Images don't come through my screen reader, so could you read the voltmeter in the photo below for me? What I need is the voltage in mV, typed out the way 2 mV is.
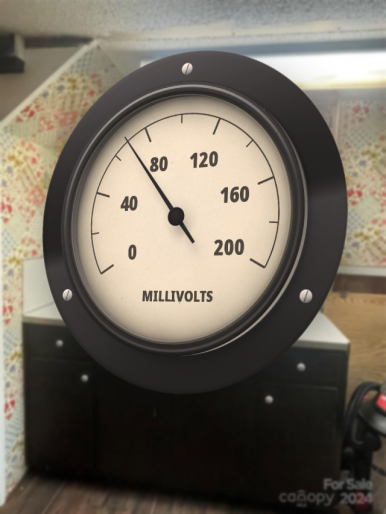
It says 70 mV
